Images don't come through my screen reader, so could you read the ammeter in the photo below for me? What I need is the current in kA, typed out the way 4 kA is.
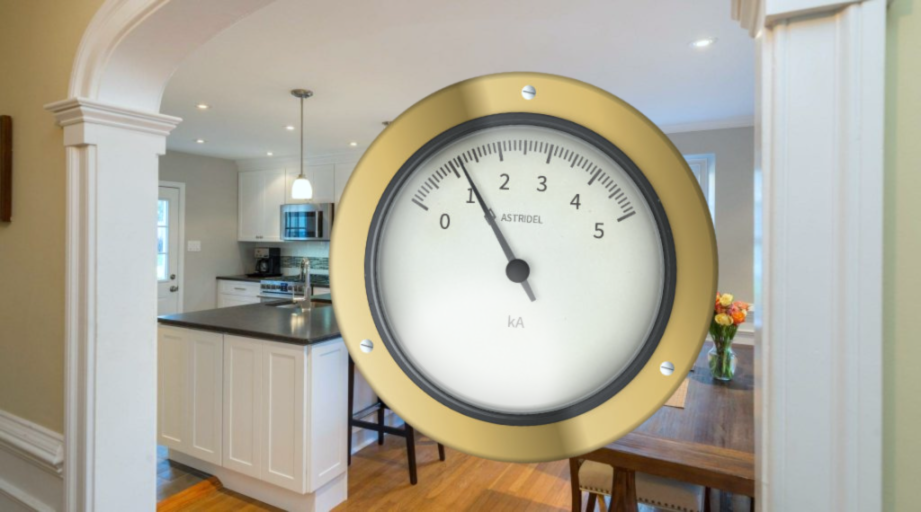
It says 1.2 kA
